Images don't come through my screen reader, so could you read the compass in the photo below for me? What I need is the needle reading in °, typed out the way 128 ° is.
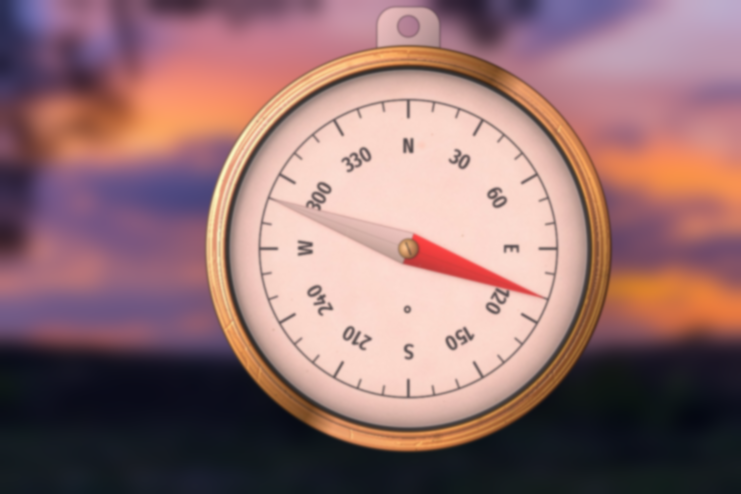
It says 110 °
